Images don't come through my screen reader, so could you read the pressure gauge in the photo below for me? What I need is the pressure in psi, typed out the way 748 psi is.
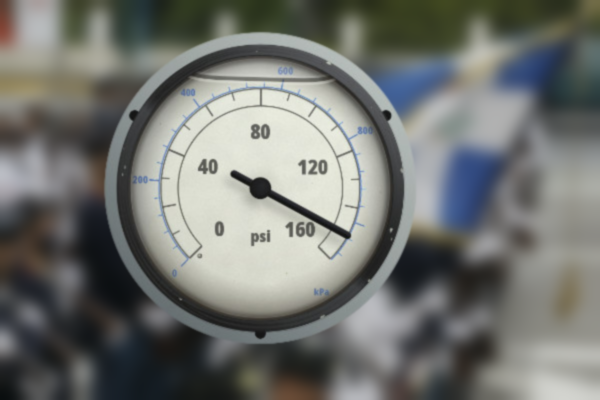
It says 150 psi
